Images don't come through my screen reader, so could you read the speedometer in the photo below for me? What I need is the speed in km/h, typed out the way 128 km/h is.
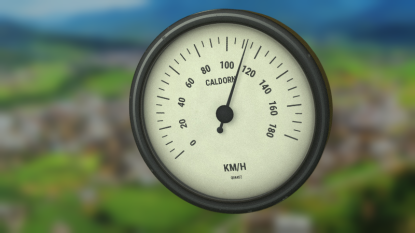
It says 112.5 km/h
